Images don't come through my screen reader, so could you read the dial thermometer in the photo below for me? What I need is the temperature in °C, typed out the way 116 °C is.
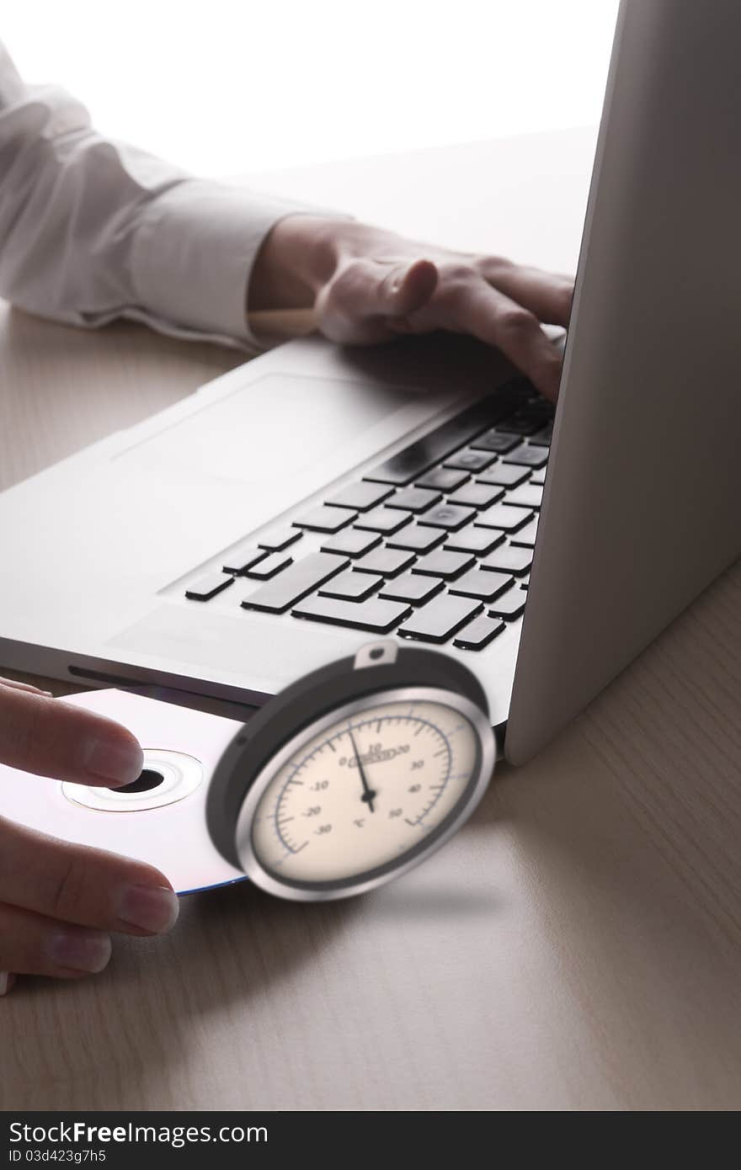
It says 4 °C
